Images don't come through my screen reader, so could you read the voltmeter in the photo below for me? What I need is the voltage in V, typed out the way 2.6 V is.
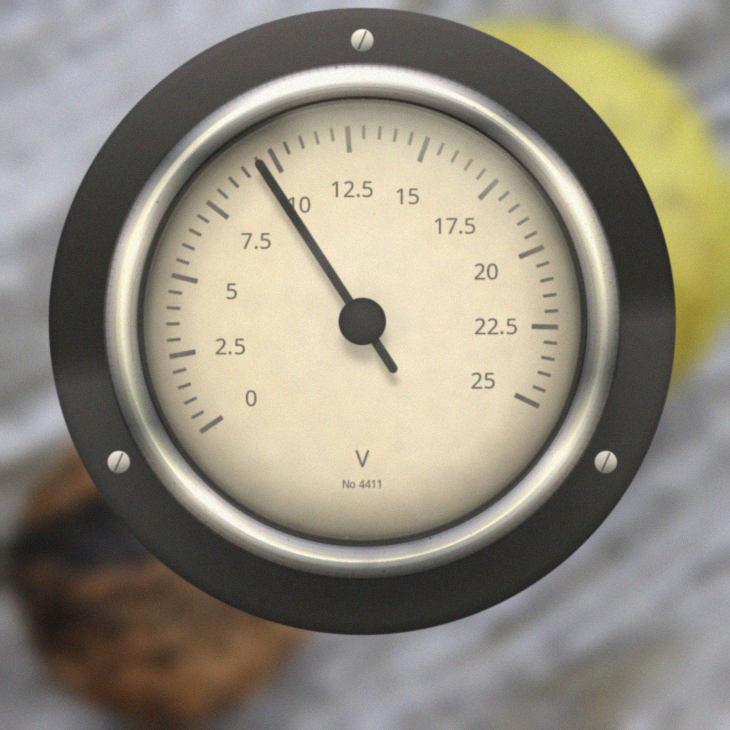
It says 9.5 V
